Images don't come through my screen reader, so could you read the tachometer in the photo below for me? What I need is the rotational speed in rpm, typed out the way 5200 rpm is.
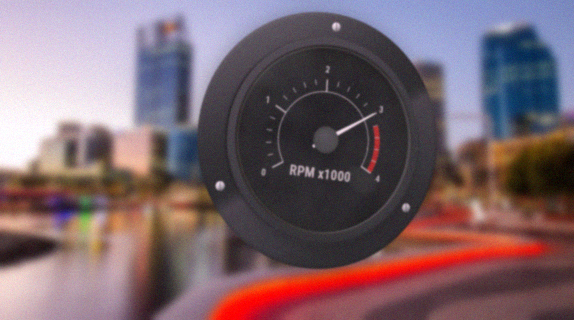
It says 3000 rpm
